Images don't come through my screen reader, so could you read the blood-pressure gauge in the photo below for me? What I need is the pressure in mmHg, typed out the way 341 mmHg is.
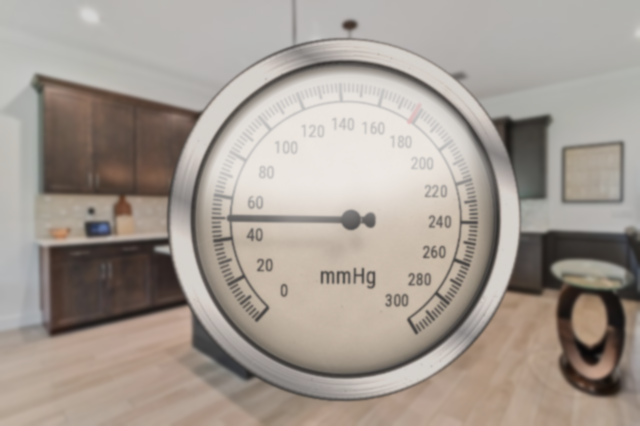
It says 50 mmHg
